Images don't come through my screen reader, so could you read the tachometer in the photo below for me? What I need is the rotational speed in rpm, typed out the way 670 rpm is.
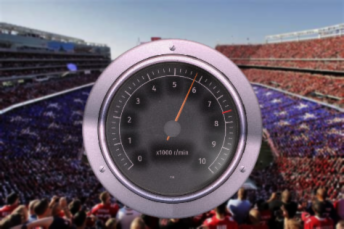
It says 5800 rpm
